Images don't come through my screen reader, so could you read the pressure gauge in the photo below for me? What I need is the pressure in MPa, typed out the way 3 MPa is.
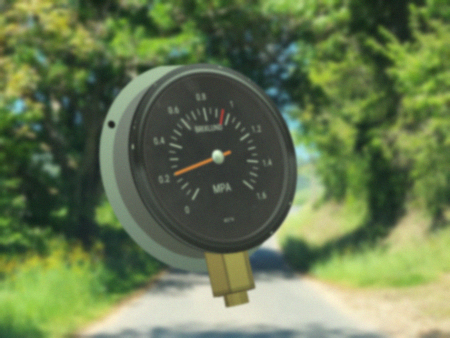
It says 0.2 MPa
